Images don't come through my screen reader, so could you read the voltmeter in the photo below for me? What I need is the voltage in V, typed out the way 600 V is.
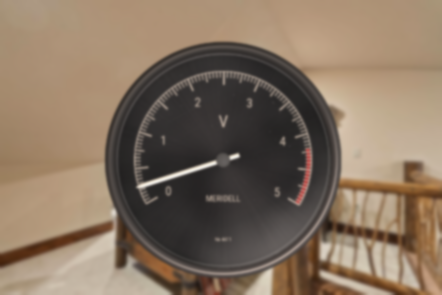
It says 0.25 V
